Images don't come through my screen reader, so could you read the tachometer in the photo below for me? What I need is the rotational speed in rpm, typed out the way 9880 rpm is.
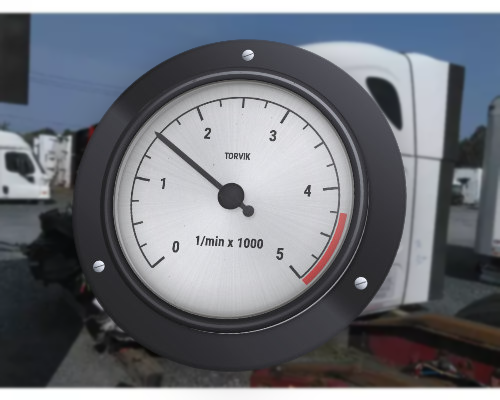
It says 1500 rpm
